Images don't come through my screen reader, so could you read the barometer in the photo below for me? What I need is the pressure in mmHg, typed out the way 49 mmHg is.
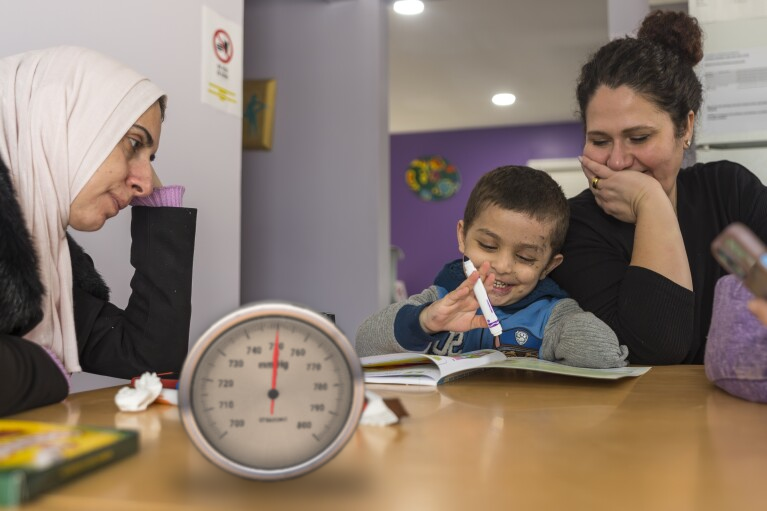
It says 750 mmHg
